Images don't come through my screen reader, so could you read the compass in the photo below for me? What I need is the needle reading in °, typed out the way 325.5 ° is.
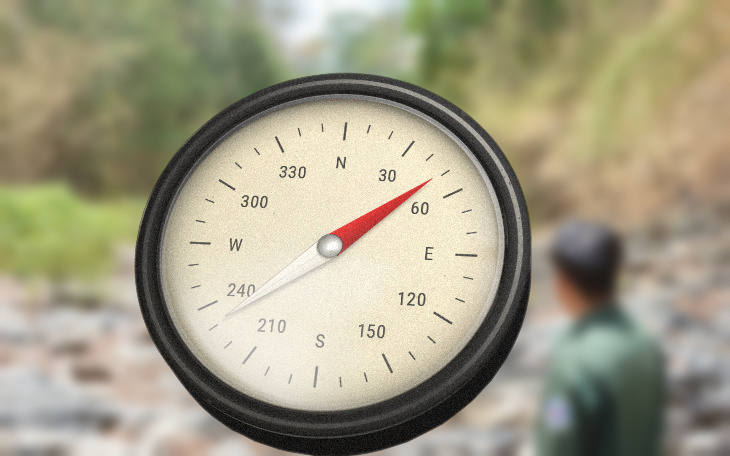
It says 50 °
